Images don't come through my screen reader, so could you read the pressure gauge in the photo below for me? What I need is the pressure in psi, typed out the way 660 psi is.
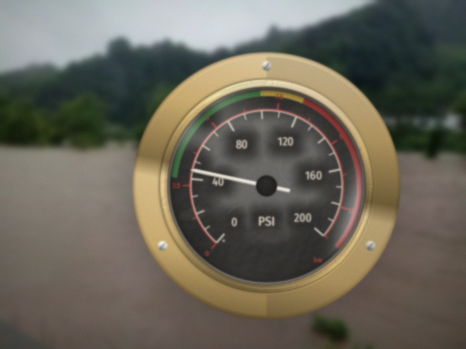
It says 45 psi
